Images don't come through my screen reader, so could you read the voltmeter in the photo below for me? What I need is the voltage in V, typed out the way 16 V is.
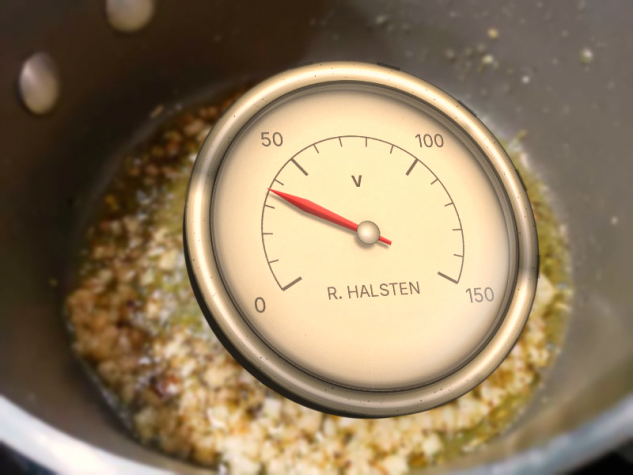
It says 35 V
